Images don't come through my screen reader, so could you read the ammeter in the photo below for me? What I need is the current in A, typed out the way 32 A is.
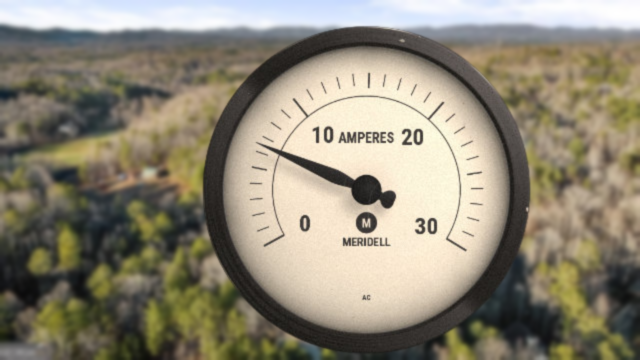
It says 6.5 A
